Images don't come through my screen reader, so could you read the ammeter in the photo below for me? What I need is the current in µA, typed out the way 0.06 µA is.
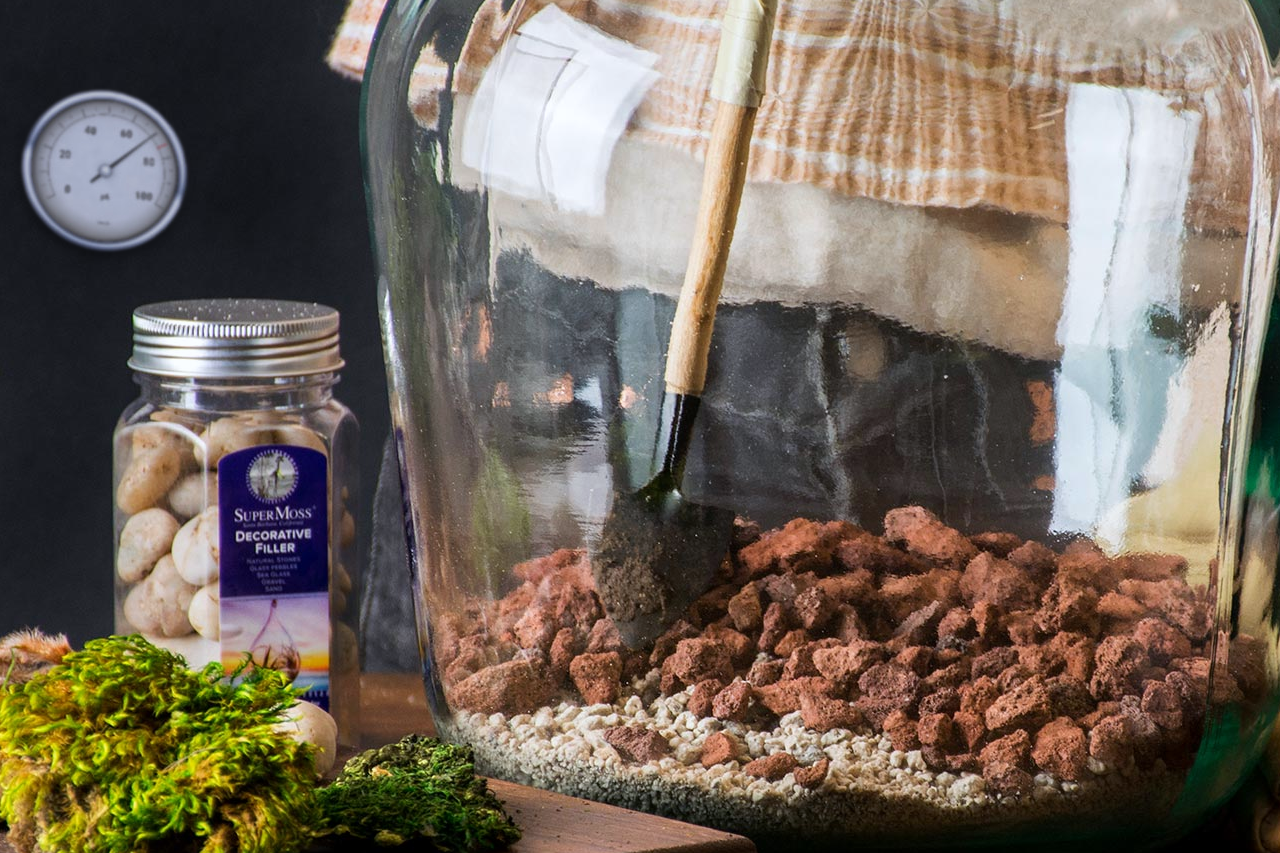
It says 70 µA
